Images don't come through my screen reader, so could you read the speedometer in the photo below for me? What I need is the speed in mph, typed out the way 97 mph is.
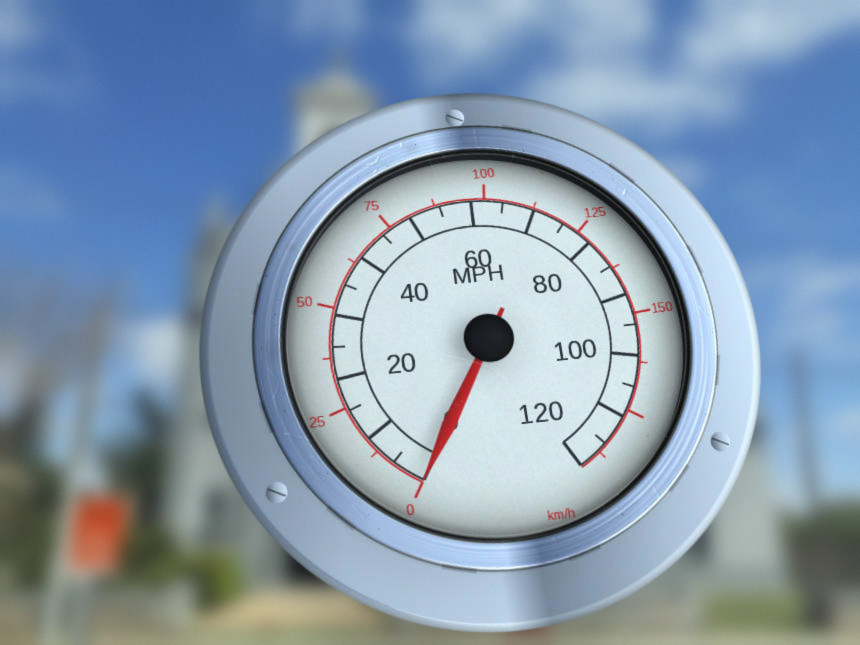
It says 0 mph
